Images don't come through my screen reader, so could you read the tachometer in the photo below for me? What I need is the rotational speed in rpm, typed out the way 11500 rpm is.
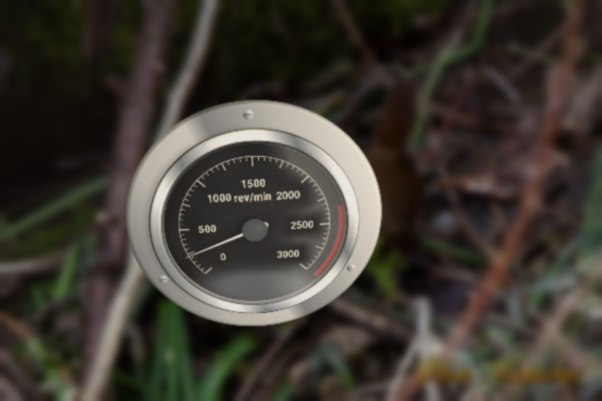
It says 250 rpm
